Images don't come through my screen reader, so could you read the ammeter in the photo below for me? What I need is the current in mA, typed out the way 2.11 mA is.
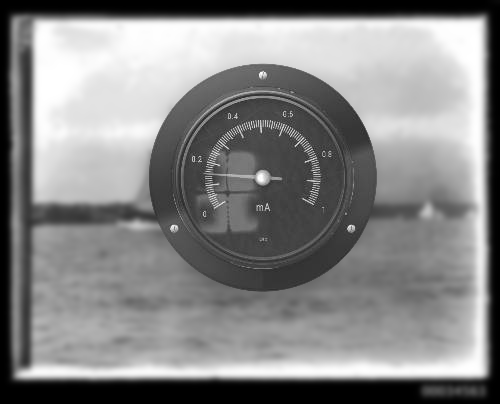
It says 0.15 mA
